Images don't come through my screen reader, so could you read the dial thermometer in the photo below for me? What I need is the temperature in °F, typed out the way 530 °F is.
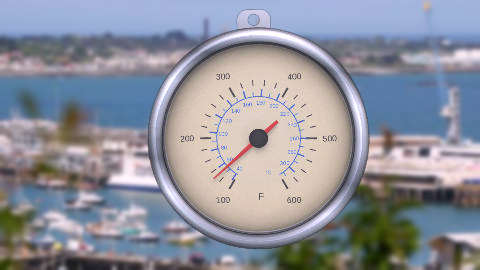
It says 130 °F
